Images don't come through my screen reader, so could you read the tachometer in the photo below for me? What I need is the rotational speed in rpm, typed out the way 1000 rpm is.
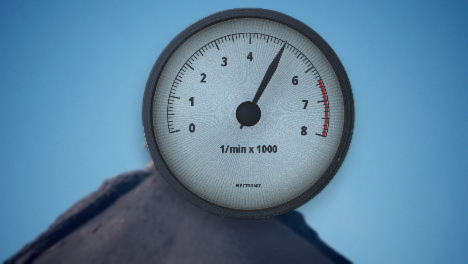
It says 5000 rpm
